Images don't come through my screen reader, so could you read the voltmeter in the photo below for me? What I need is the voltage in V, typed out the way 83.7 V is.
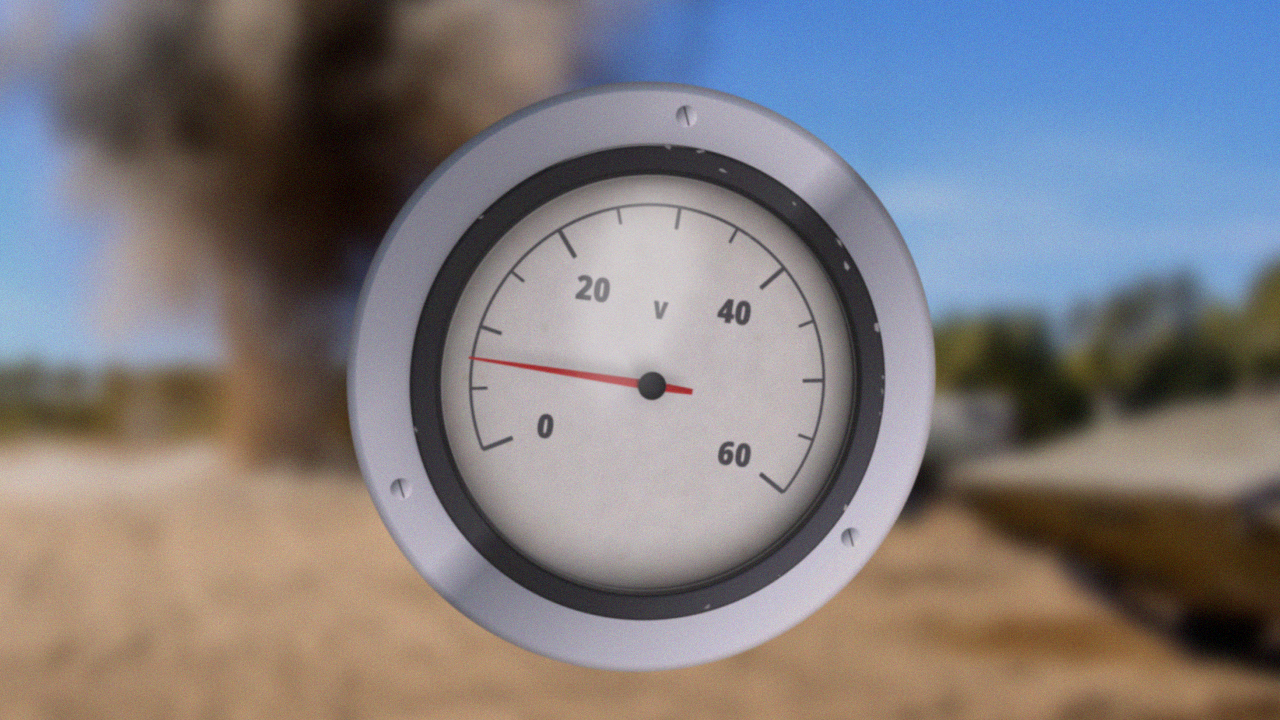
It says 7.5 V
